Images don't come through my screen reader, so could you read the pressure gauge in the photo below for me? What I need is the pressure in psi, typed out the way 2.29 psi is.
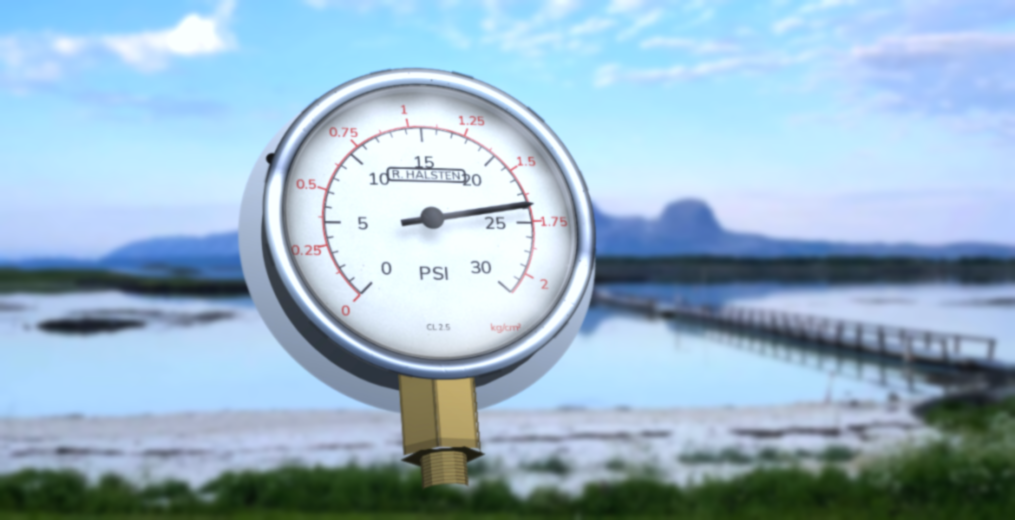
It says 24 psi
